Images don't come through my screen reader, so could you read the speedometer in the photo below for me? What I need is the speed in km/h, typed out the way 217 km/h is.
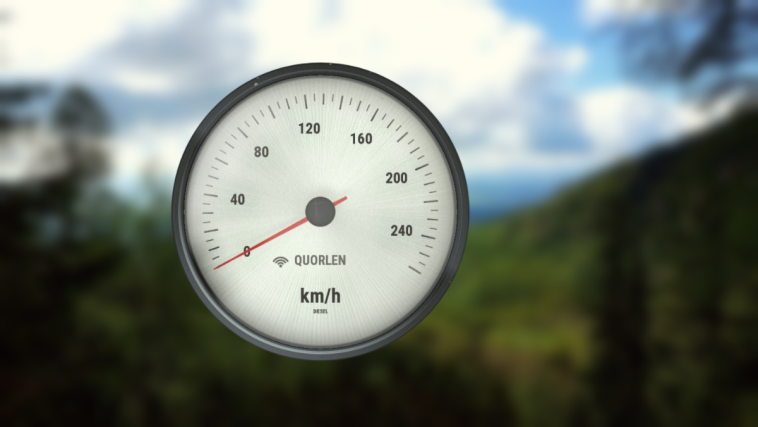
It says 0 km/h
